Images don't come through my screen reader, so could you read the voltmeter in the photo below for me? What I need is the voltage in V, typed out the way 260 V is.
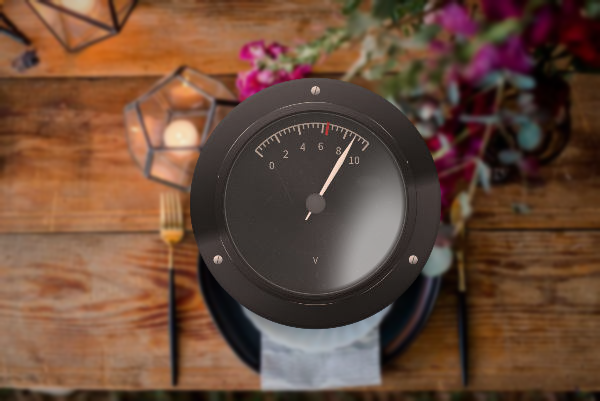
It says 8.8 V
